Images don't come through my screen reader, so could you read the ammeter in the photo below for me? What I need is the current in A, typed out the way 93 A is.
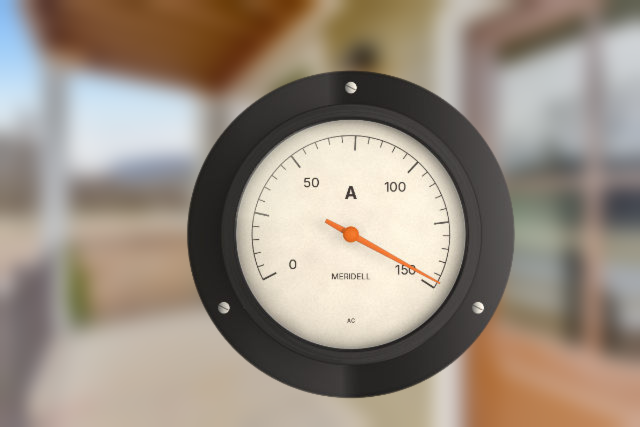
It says 147.5 A
